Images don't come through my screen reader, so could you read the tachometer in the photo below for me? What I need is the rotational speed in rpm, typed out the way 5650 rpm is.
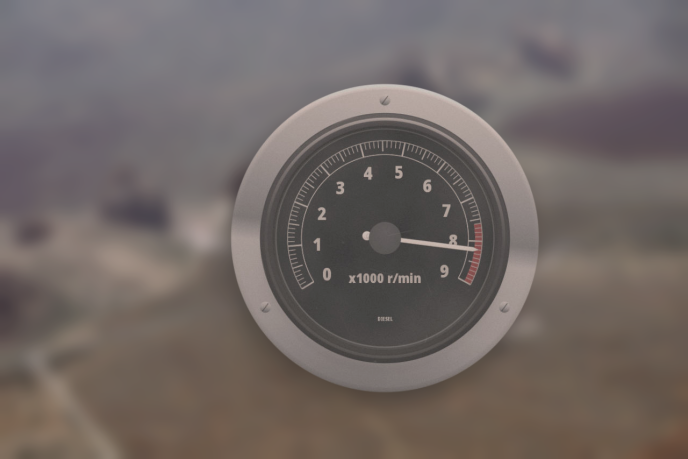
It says 8200 rpm
